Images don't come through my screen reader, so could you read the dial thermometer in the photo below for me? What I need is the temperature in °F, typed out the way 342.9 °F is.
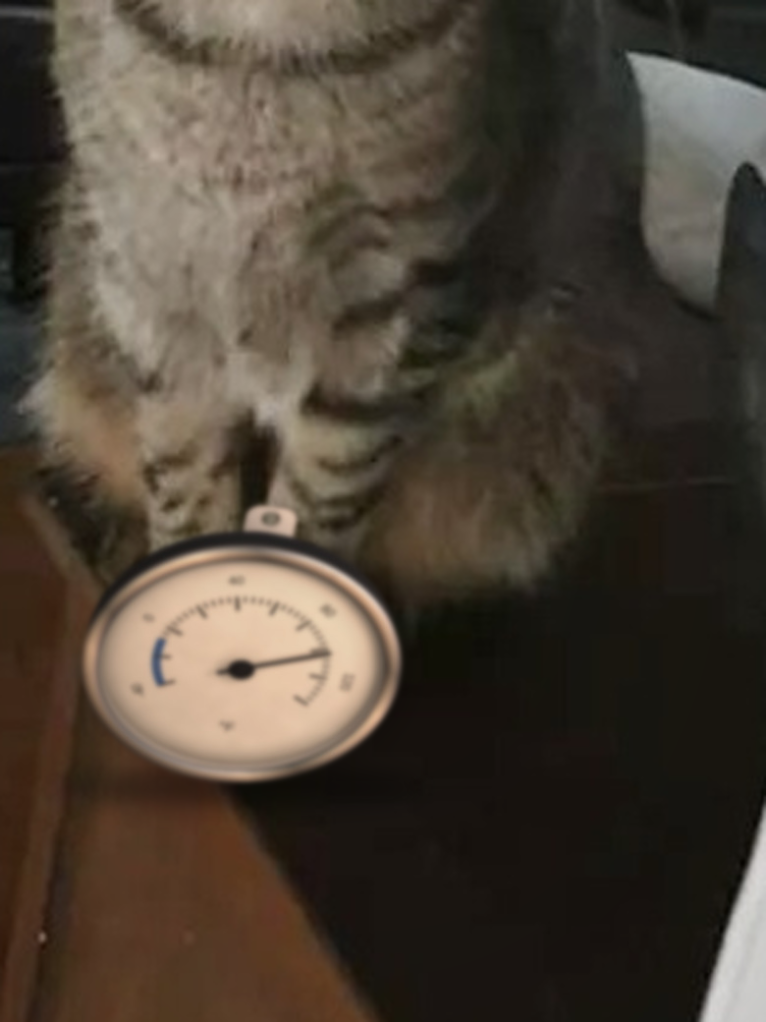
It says 100 °F
